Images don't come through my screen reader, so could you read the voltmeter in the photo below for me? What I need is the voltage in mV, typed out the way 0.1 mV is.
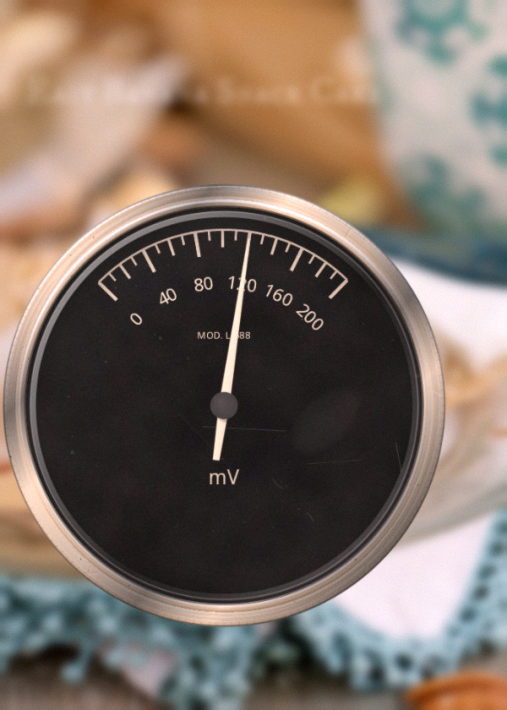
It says 120 mV
